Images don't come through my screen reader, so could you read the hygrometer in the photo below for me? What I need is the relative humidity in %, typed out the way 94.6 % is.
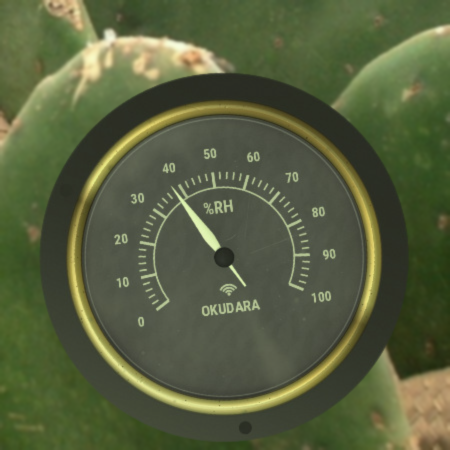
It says 38 %
